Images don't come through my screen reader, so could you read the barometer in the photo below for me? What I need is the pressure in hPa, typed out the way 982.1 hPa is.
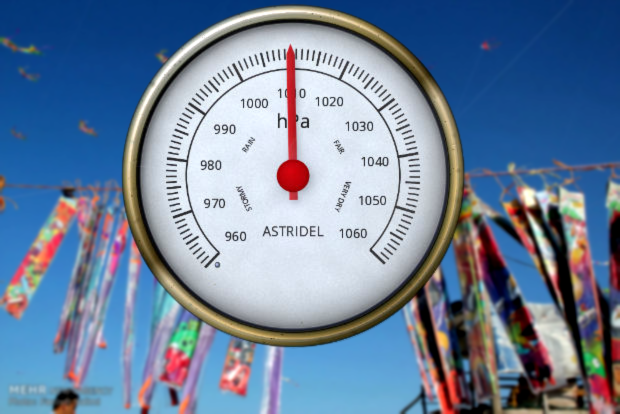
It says 1010 hPa
